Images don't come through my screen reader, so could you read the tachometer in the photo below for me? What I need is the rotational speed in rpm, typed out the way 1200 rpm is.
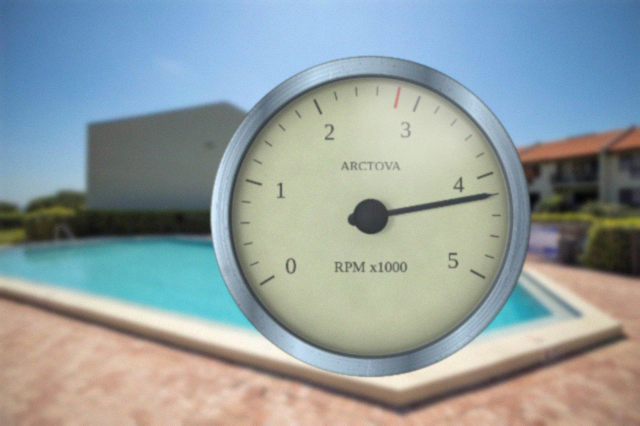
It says 4200 rpm
